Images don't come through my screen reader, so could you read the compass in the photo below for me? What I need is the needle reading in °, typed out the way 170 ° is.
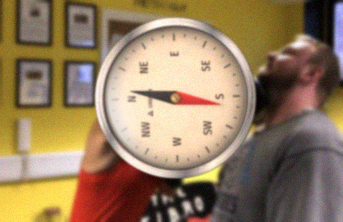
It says 190 °
